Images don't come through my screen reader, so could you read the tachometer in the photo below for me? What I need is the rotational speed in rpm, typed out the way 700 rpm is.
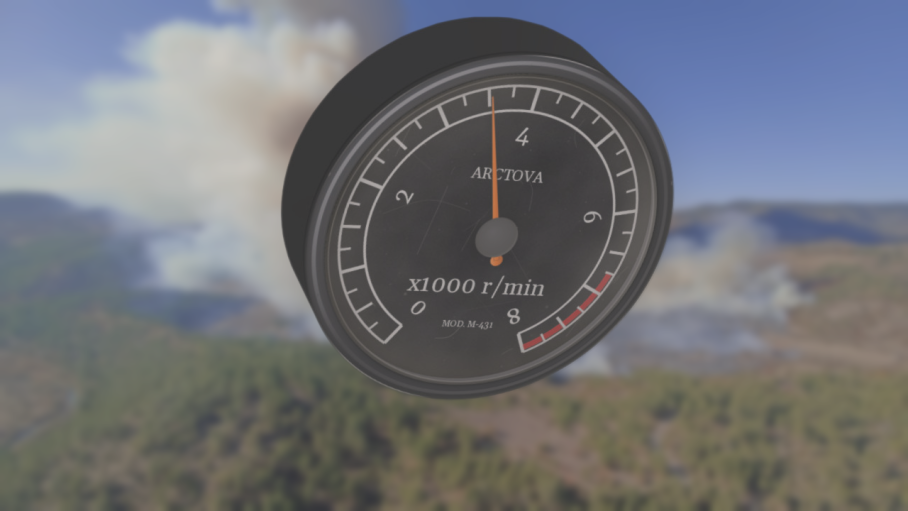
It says 3500 rpm
